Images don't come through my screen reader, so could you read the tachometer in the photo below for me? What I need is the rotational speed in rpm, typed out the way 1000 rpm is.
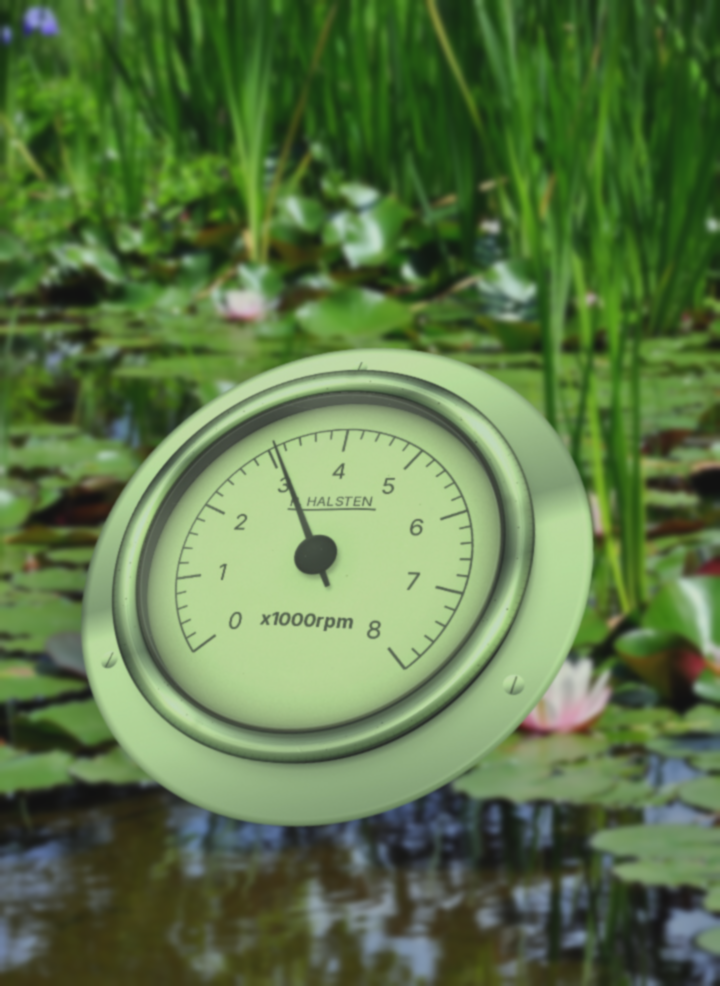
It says 3100 rpm
